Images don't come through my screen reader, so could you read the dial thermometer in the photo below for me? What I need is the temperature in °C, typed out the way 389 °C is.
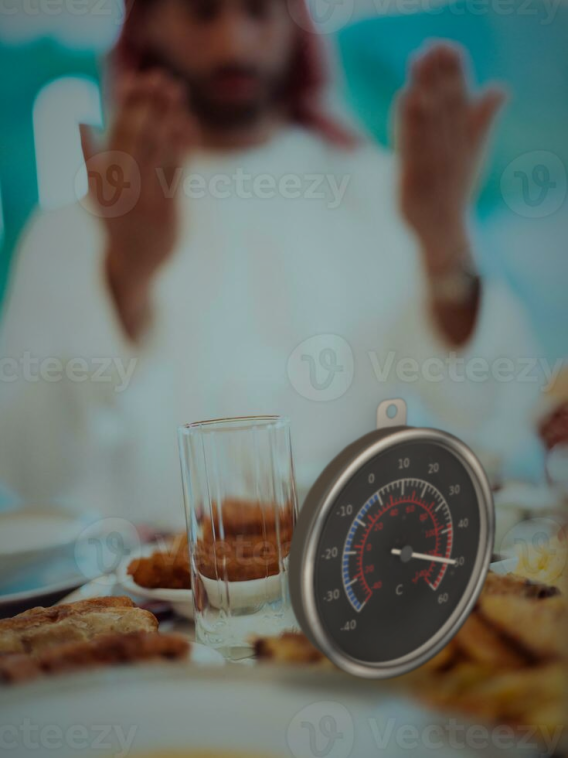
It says 50 °C
